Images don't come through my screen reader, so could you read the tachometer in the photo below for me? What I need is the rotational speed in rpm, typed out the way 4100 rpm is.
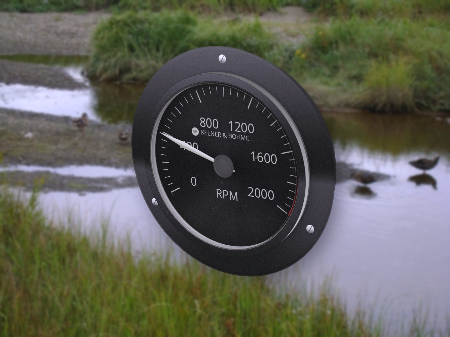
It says 400 rpm
